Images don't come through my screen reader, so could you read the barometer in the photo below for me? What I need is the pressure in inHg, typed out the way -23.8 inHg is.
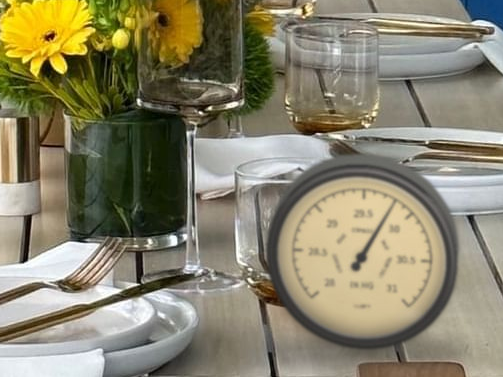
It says 29.8 inHg
